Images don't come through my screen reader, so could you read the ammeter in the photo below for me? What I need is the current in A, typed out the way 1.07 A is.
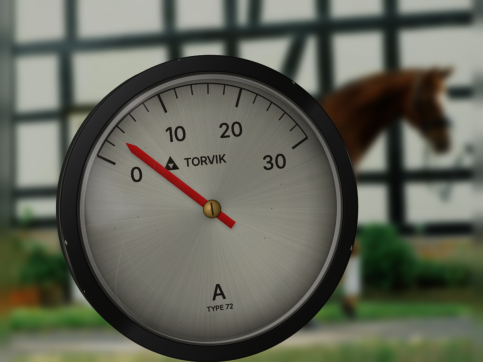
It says 3 A
